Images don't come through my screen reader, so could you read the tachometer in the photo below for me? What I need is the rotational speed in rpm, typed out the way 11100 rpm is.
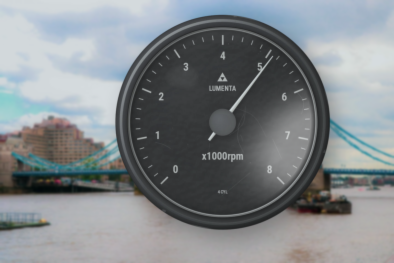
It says 5100 rpm
